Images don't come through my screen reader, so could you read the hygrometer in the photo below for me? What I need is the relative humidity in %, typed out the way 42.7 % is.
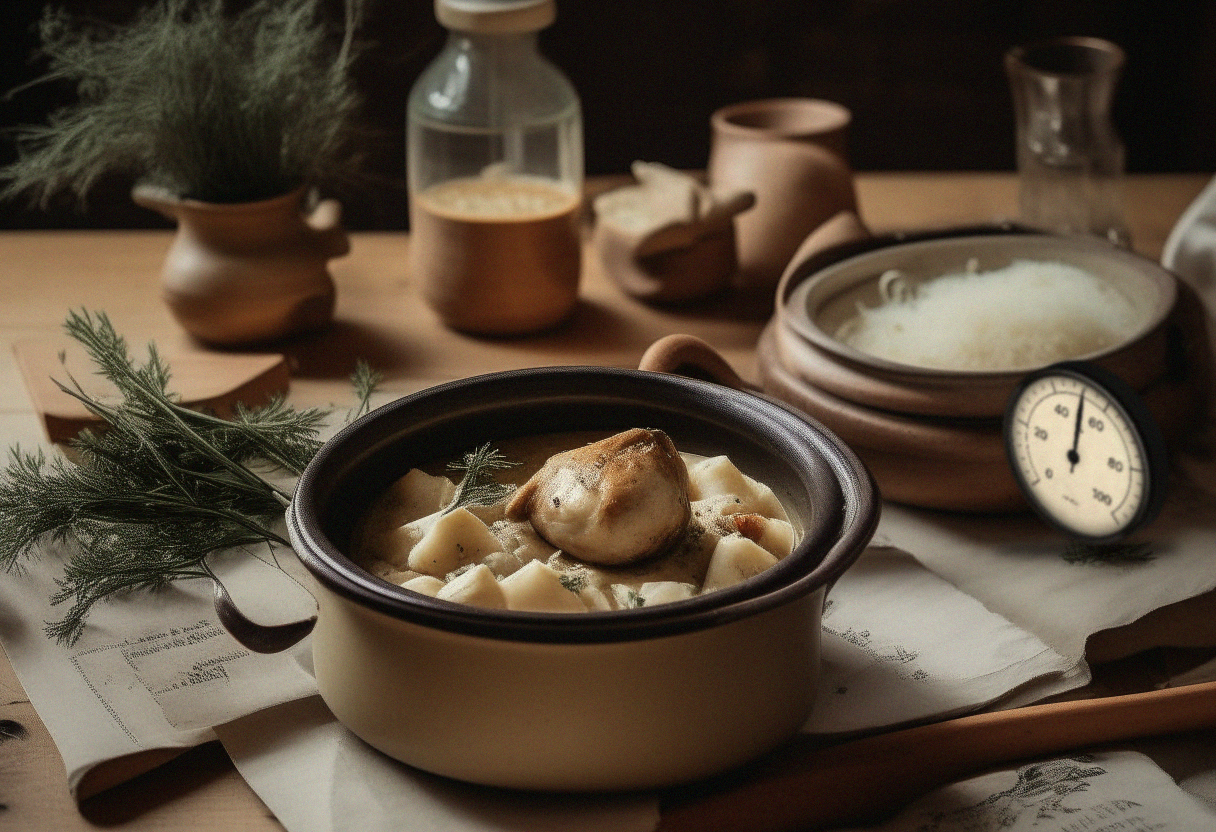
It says 52 %
